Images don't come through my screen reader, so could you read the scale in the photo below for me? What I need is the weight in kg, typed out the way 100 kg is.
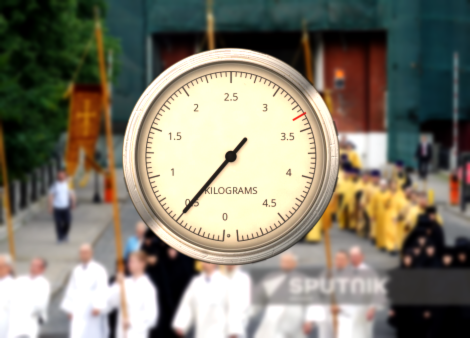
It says 0.5 kg
